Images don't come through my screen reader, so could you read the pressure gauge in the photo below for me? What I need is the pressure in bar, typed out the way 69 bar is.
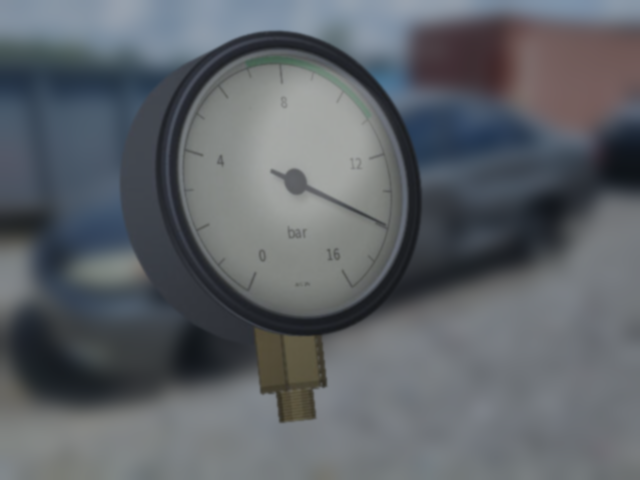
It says 14 bar
